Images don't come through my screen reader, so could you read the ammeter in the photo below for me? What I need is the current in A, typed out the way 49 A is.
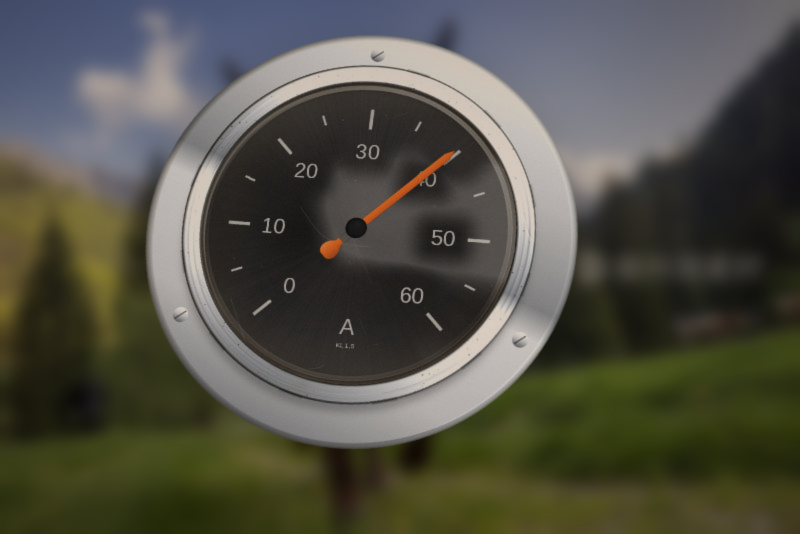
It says 40 A
